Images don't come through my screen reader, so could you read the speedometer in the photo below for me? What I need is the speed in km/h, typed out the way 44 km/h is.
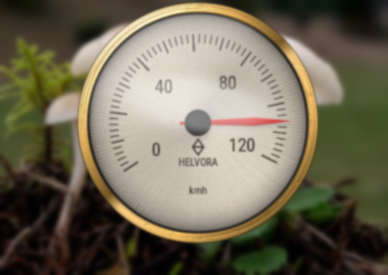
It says 106 km/h
